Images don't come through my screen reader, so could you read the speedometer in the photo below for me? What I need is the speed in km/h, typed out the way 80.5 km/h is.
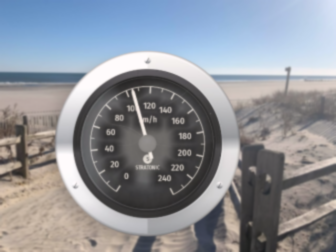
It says 105 km/h
